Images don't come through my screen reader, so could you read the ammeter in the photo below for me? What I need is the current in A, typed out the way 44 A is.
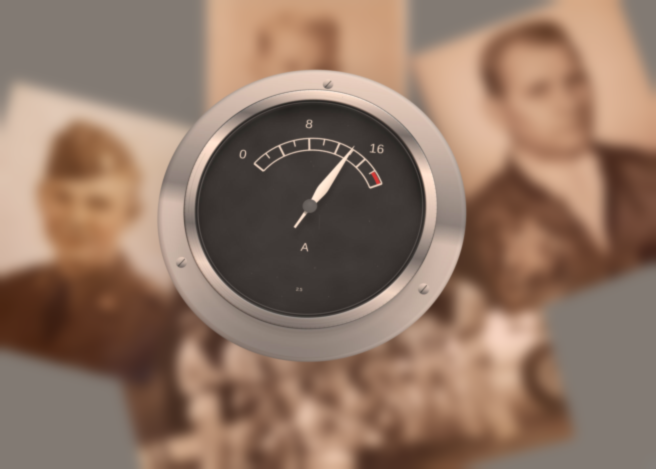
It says 14 A
